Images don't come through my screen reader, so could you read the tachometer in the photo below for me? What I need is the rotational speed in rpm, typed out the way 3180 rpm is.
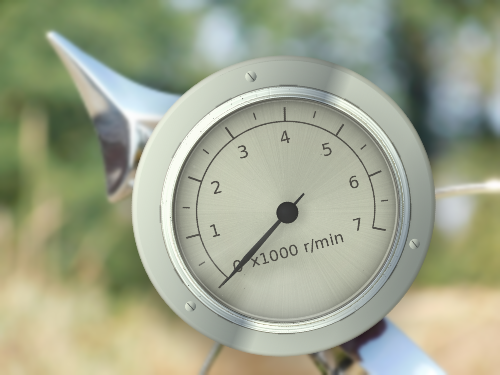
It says 0 rpm
